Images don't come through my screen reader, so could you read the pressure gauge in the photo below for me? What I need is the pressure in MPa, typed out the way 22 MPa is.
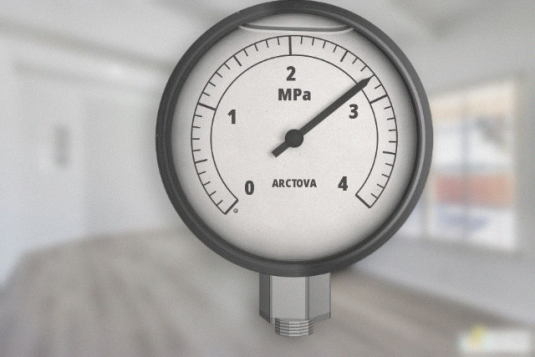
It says 2.8 MPa
